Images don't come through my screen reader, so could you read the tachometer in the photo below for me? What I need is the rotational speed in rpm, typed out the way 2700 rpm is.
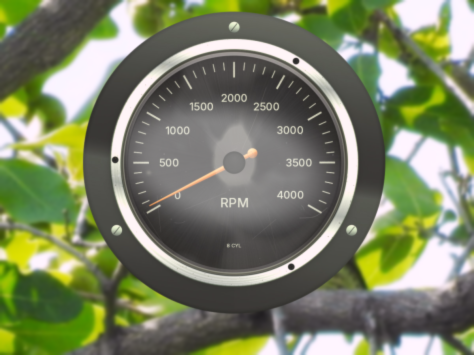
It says 50 rpm
